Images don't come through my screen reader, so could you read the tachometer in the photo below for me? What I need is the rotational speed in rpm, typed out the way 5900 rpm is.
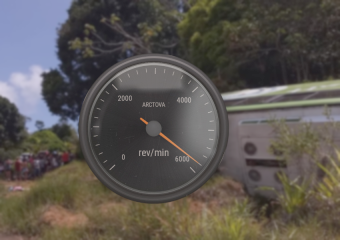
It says 5800 rpm
